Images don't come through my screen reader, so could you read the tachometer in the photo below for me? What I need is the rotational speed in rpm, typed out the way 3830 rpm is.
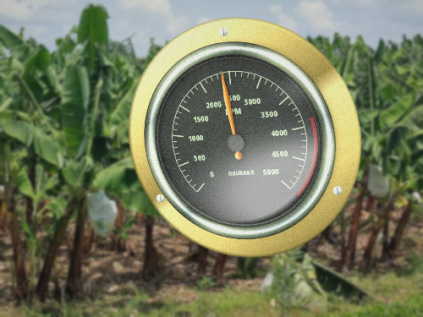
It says 2400 rpm
